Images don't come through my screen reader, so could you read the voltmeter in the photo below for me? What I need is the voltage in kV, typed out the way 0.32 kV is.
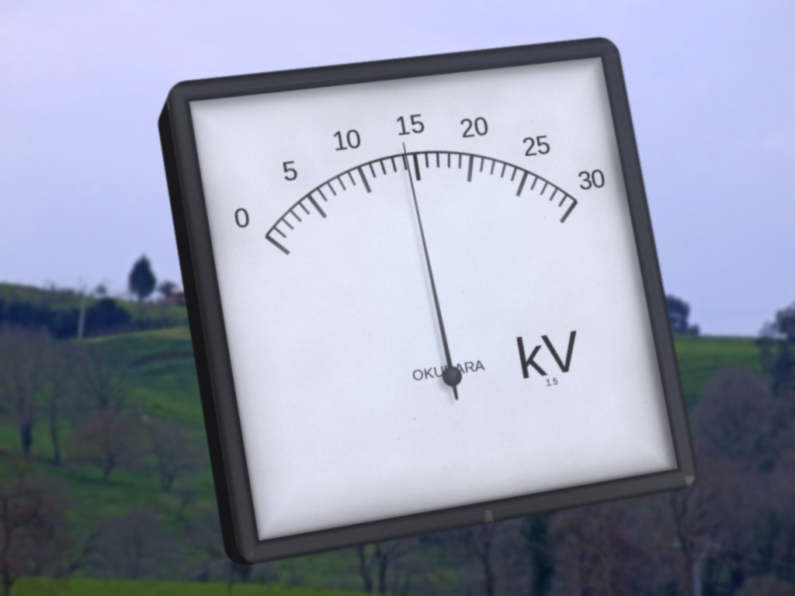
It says 14 kV
